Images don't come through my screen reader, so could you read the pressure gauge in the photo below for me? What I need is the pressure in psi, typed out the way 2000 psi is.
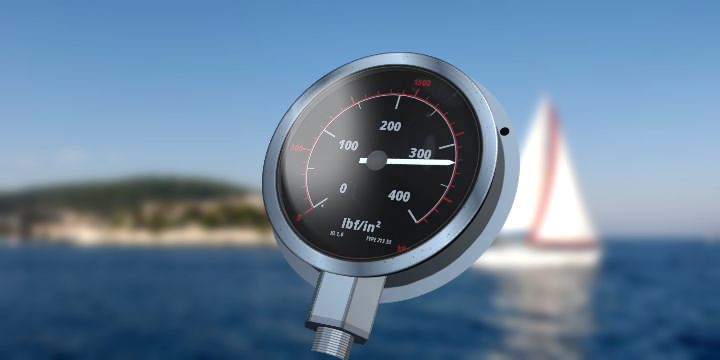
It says 325 psi
